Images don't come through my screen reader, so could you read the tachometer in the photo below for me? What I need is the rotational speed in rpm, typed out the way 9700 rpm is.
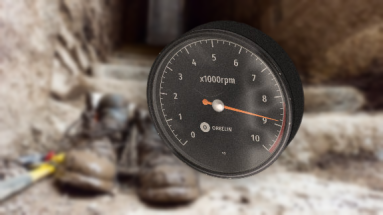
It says 8800 rpm
